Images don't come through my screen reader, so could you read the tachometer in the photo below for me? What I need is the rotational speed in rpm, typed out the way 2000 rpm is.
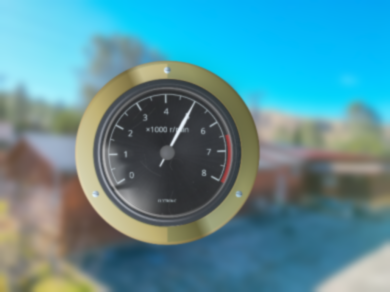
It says 5000 rpm
